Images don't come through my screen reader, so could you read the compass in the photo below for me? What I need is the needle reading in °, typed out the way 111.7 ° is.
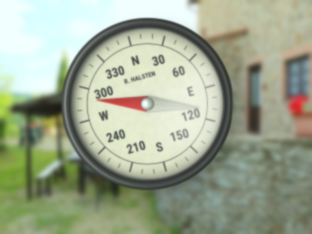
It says 290 °
